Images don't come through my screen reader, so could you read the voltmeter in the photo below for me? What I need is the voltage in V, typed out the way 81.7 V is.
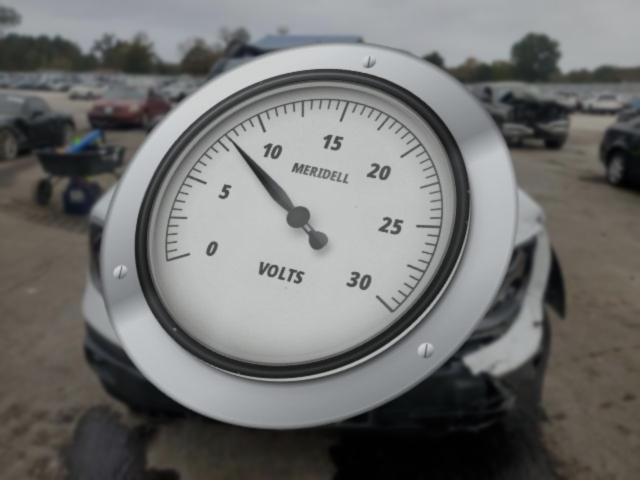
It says 8 V
